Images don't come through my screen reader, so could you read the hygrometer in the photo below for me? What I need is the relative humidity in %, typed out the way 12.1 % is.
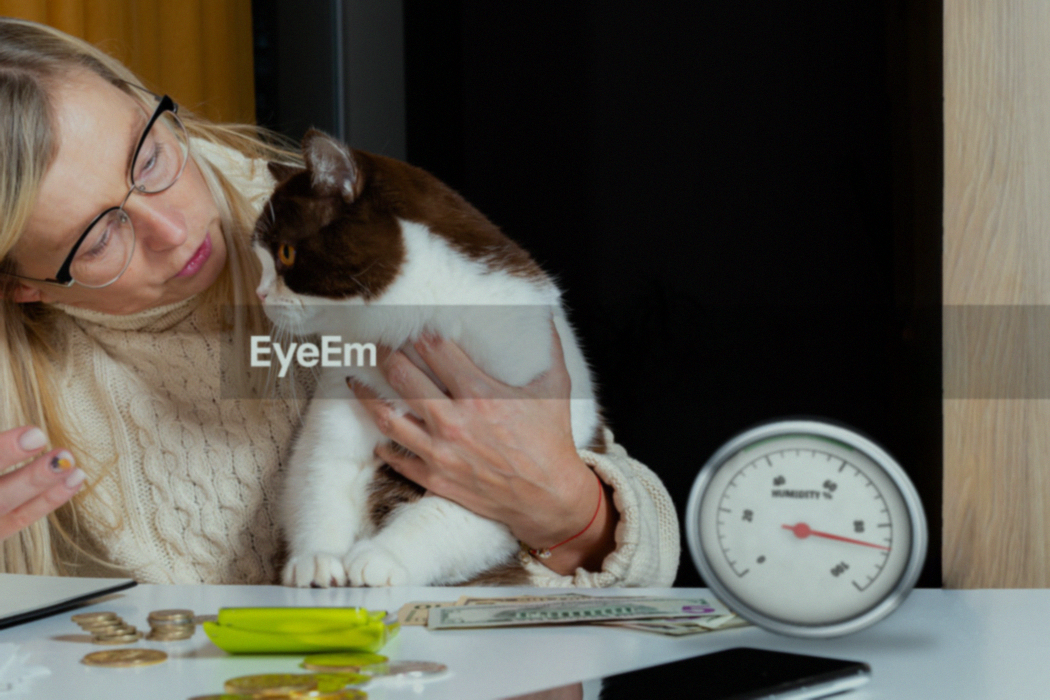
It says 86 %
